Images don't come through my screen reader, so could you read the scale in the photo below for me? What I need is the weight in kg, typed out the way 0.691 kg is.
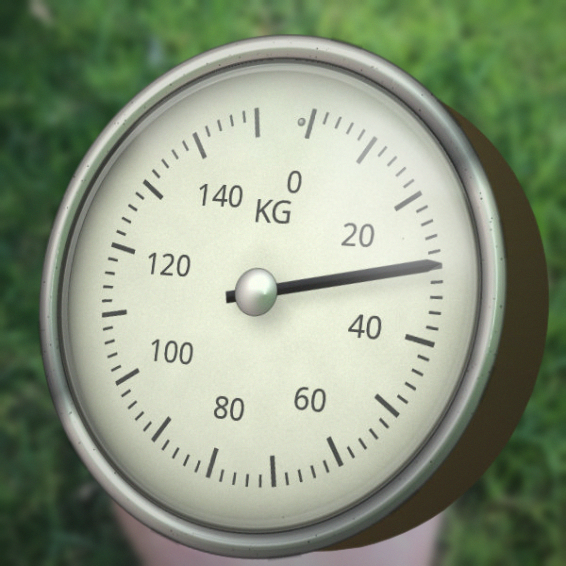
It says 30 kg
